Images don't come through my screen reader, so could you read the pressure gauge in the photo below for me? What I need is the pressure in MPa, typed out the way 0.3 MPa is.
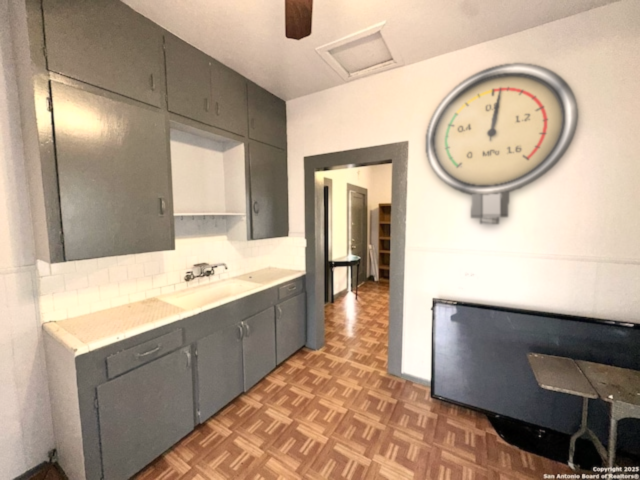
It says 0.85 MPa
